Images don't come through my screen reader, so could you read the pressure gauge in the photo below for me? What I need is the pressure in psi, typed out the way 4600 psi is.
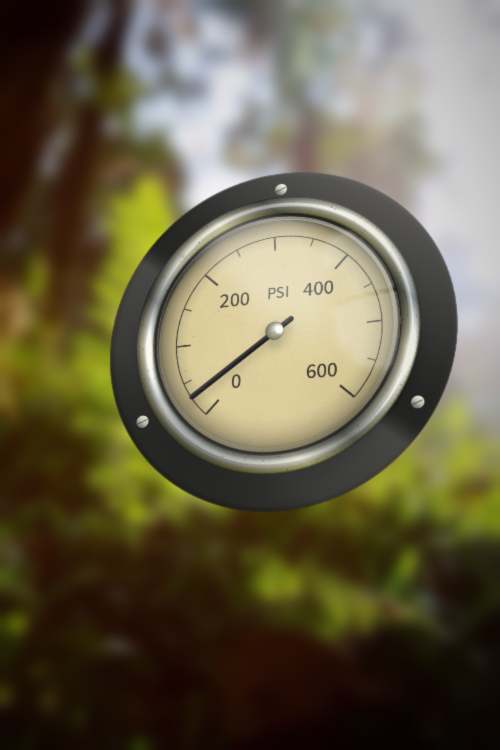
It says 25 psi
